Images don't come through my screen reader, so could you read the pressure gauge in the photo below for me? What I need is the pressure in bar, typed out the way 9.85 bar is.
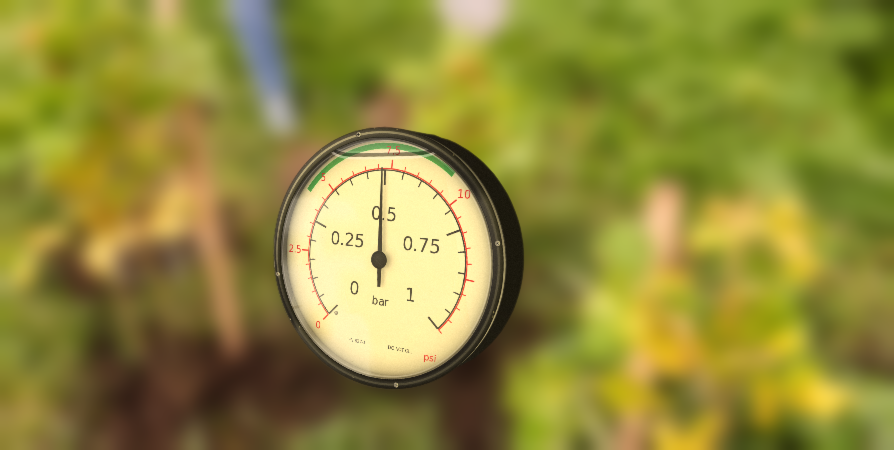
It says 0.5 bar
